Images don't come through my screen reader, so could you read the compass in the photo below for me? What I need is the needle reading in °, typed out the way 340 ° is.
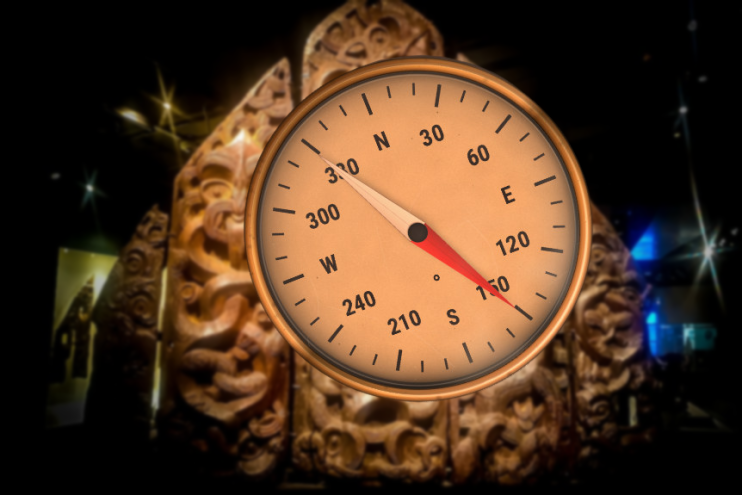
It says 150 °
